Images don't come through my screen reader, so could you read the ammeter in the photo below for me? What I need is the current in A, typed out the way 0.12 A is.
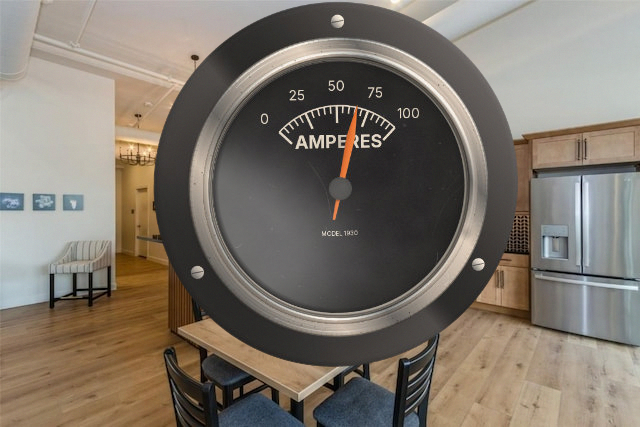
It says 65 A
